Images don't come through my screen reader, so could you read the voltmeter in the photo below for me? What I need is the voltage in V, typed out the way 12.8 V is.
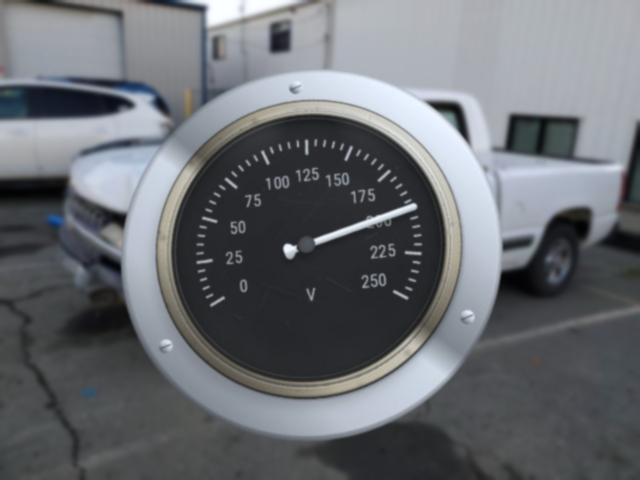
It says 200 V
